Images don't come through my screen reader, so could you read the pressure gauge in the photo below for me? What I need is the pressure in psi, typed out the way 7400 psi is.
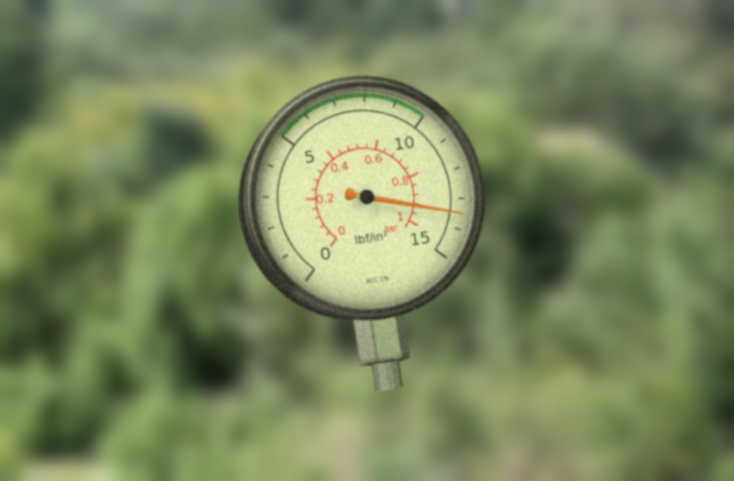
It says 13.5 psi
